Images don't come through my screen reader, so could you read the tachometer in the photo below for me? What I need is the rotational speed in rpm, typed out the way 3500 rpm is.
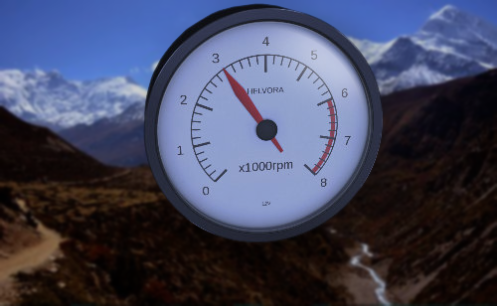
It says 3000 rpm
